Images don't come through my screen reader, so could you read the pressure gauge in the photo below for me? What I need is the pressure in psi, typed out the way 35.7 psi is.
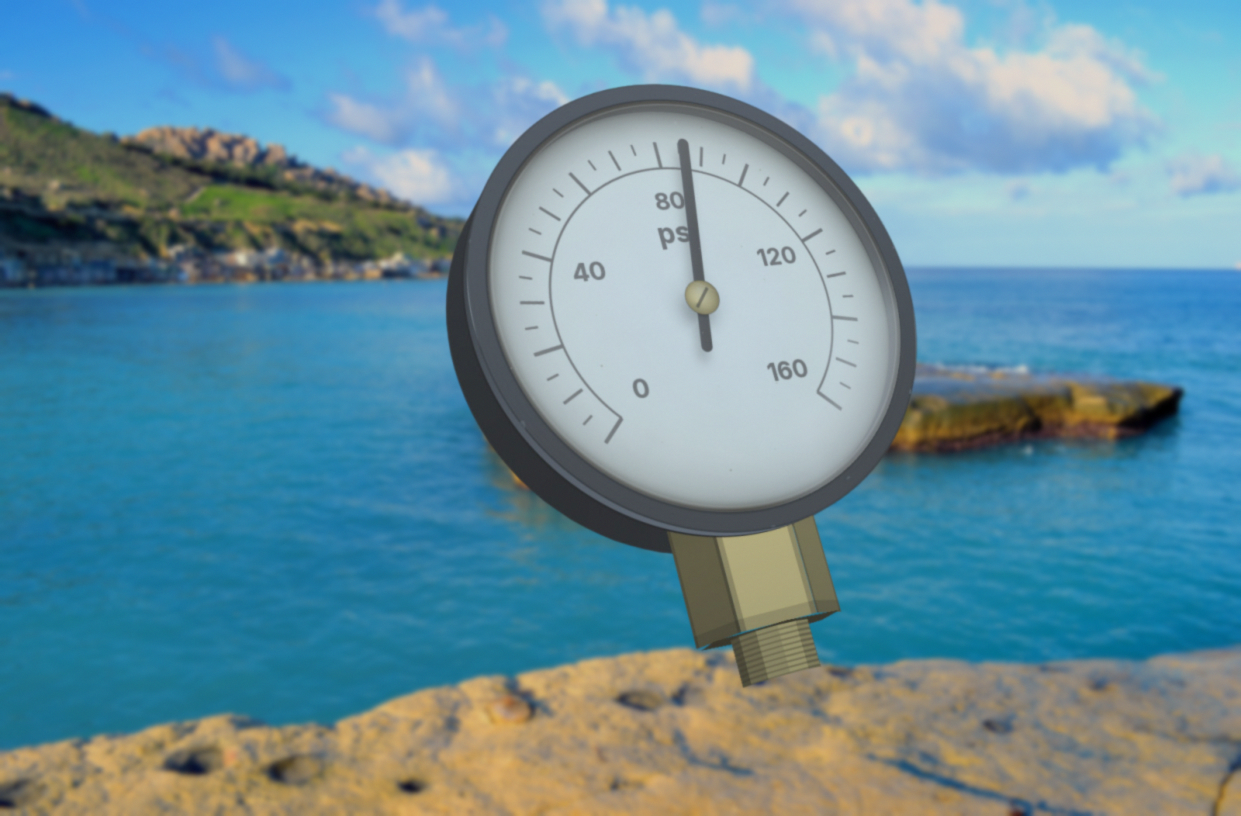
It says 85 psi
